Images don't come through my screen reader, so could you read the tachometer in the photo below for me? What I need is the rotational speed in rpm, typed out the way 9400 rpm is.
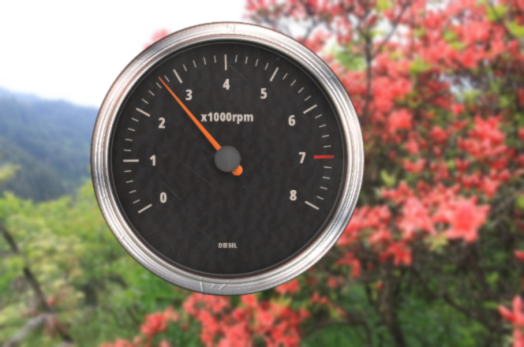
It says 2700 rpm
